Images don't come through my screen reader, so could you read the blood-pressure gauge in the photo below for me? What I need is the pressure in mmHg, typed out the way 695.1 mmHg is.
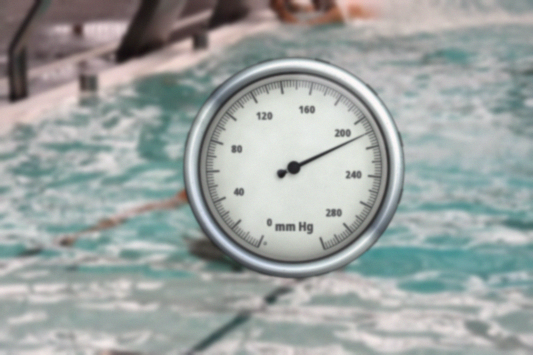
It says 210 mmHg
